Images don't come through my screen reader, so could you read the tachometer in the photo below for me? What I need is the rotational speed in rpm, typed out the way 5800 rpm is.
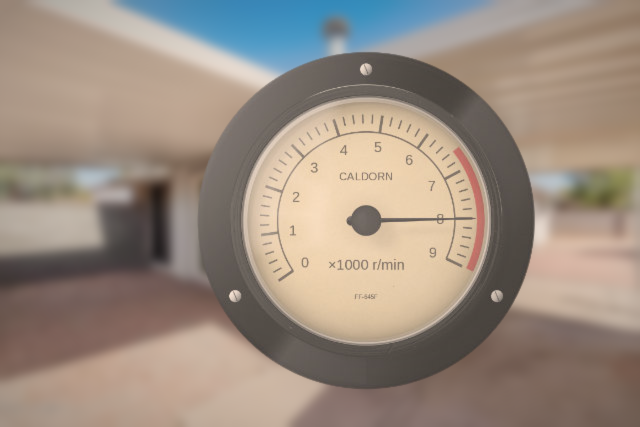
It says 8000 rpm
